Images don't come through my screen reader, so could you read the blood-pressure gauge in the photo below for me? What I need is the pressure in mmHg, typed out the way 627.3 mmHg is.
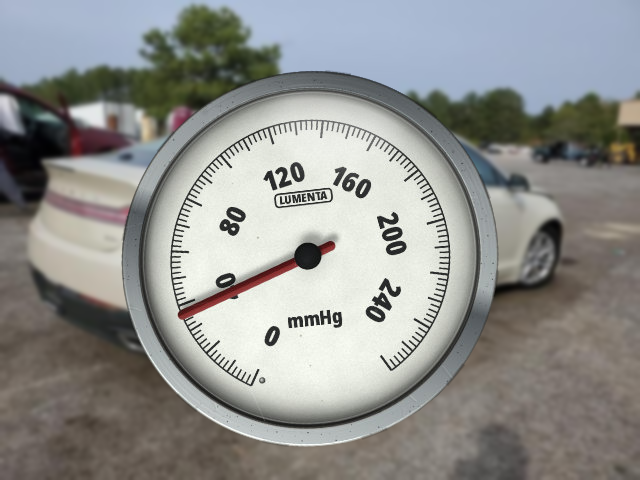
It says 36 mmHg
